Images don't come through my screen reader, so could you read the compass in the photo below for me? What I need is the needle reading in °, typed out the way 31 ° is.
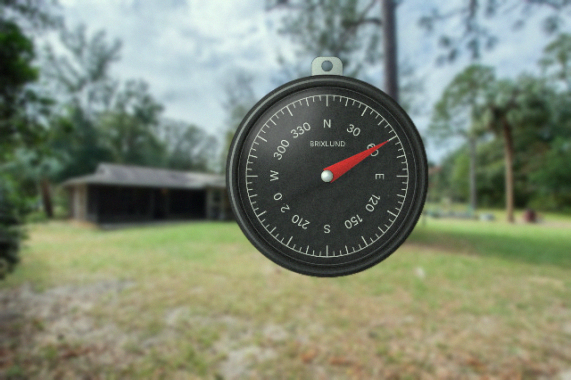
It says 60 °
